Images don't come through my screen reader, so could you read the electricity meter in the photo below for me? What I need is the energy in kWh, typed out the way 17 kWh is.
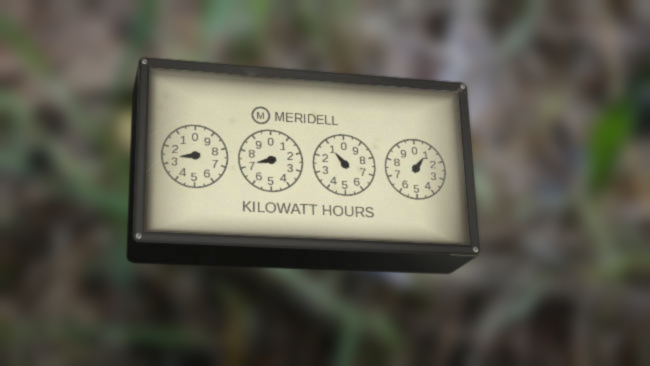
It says 2711 kWh
